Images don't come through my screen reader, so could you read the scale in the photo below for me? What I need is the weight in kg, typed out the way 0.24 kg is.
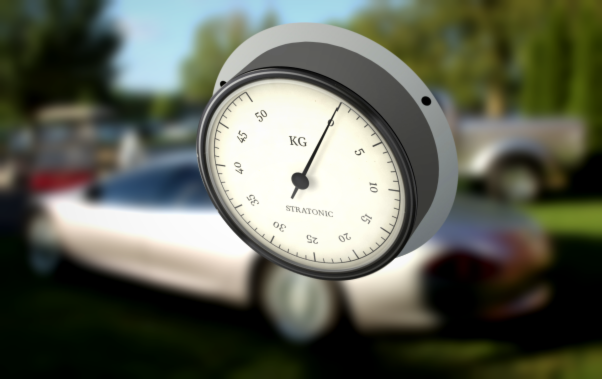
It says 0 kg
